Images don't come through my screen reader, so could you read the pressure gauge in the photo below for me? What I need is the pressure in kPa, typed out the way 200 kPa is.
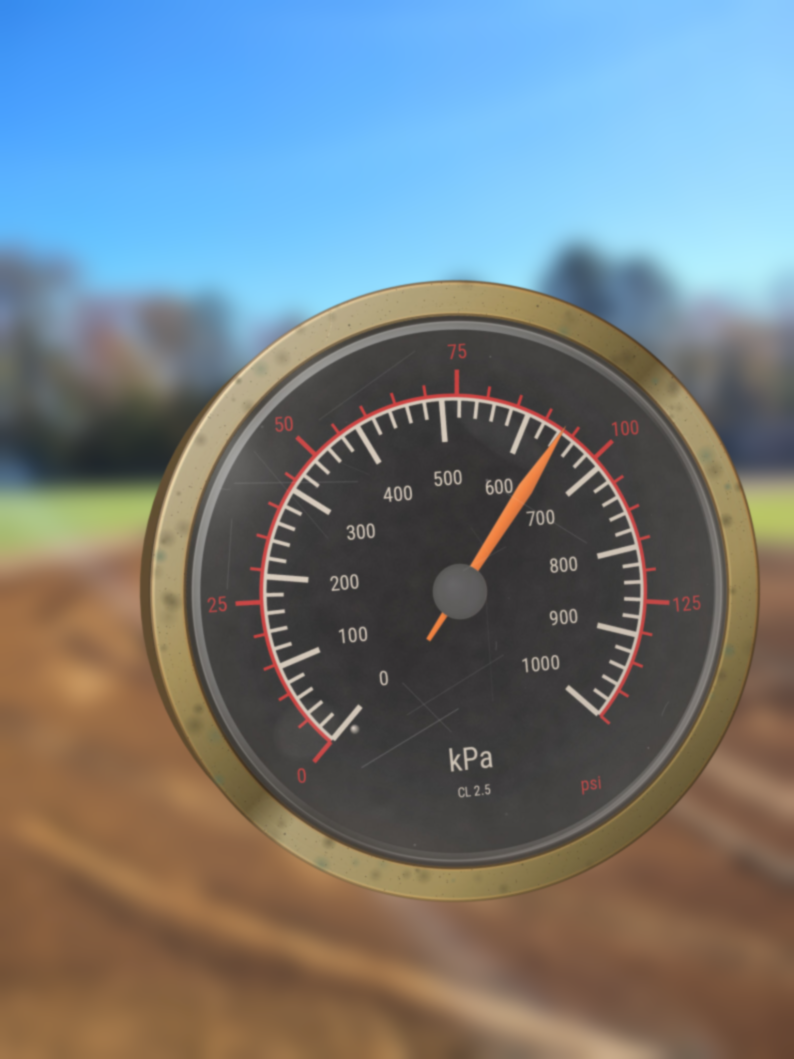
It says 640 kPa
